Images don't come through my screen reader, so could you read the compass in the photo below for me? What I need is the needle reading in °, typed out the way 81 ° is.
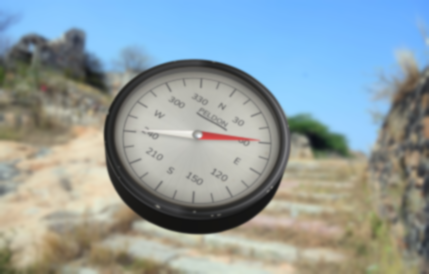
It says 60 °
